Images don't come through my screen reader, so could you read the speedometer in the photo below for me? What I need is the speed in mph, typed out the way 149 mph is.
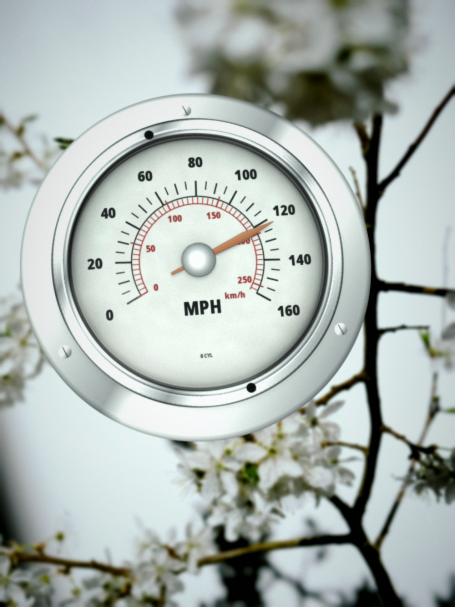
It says 122.5 mph
